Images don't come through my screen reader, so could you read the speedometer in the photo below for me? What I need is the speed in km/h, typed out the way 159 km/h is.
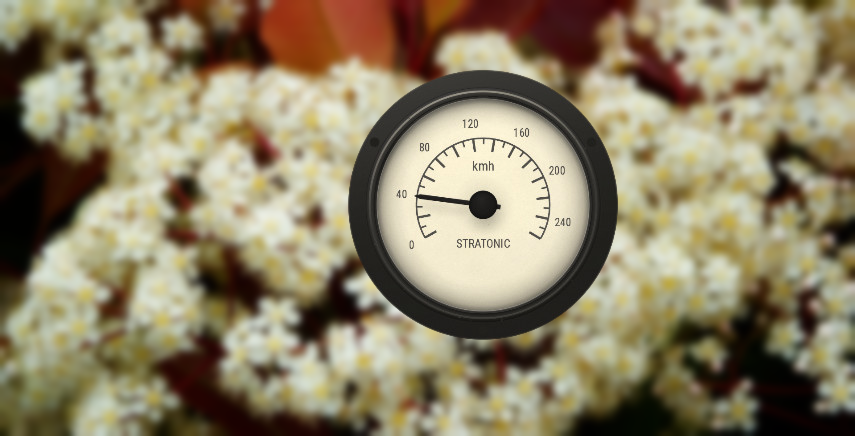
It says 40 km/h
